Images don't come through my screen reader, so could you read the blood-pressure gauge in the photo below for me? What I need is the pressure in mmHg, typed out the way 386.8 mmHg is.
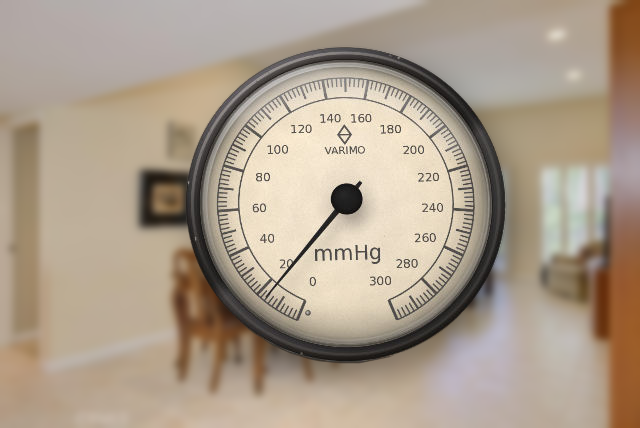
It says 16 mmHg
